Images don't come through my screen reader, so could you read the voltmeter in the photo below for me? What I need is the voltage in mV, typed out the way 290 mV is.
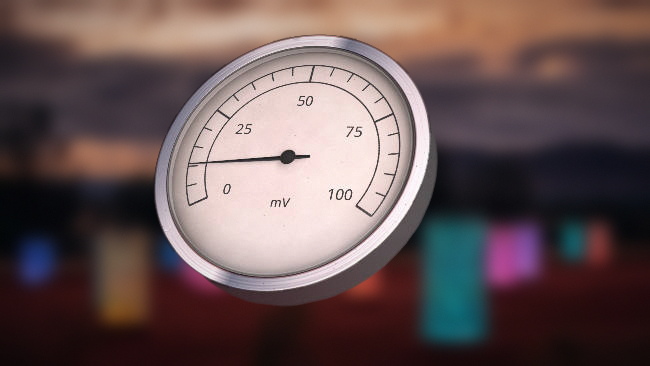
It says 10 mV
